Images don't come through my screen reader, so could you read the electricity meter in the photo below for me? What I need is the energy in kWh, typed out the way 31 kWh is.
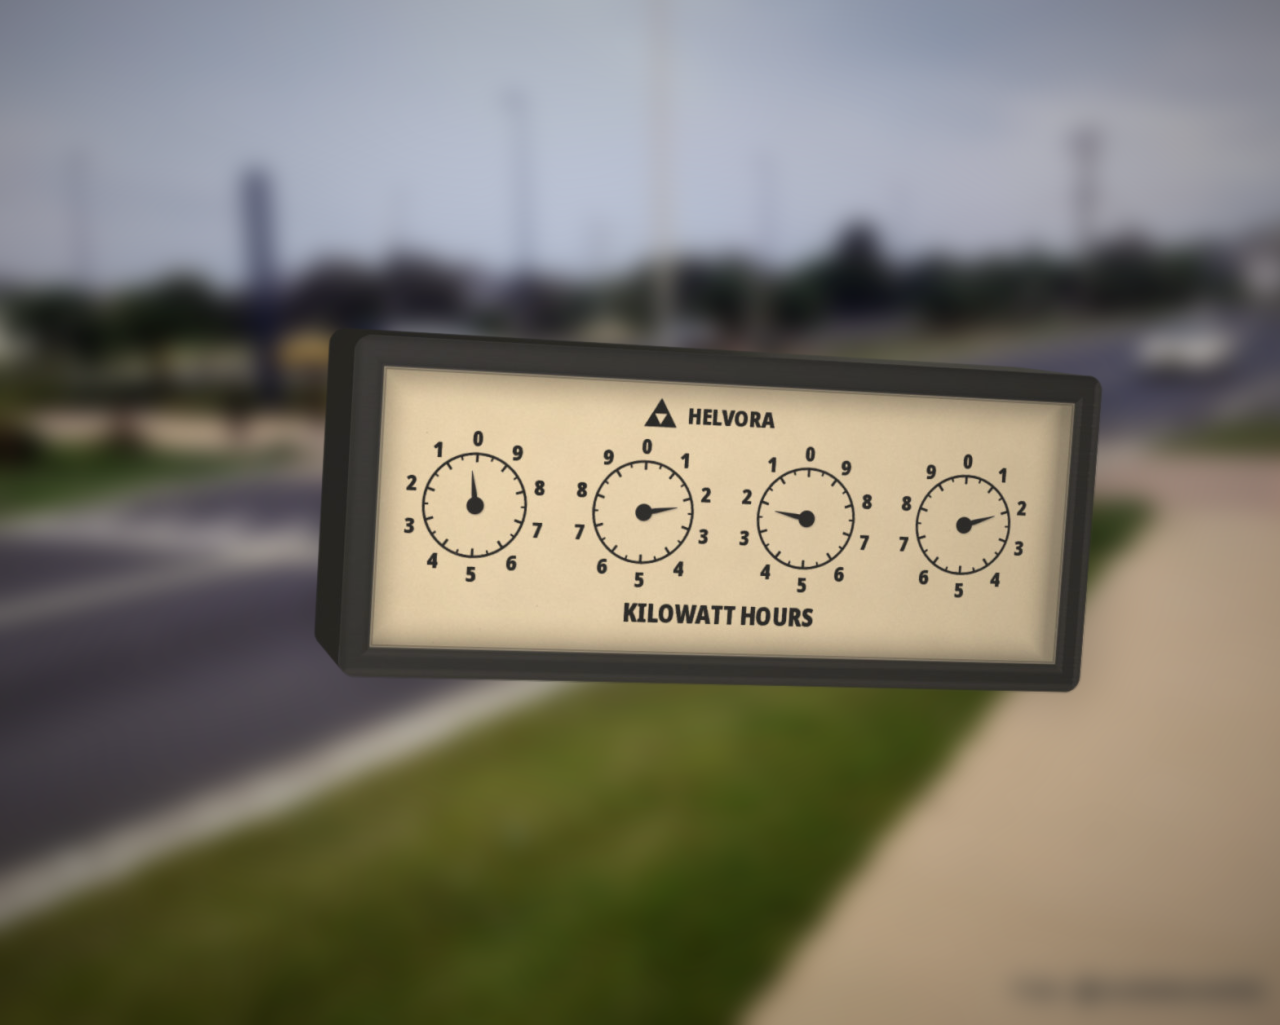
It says 222 kWh
